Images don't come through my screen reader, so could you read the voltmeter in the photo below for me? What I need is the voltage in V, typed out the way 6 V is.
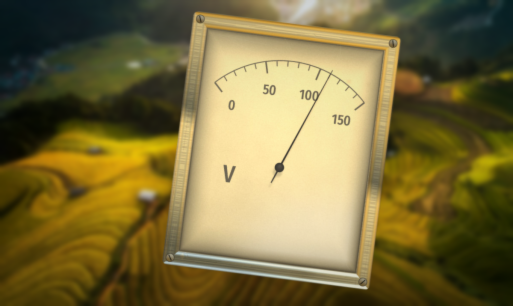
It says 110 V
